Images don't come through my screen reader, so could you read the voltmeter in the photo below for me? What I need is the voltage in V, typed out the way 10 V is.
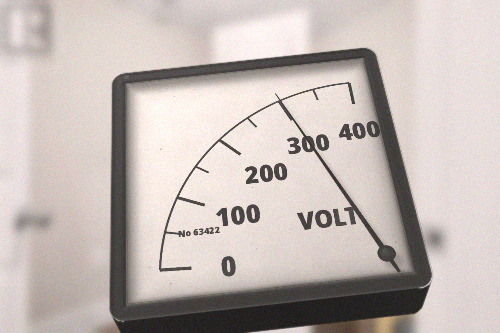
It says 300 V
